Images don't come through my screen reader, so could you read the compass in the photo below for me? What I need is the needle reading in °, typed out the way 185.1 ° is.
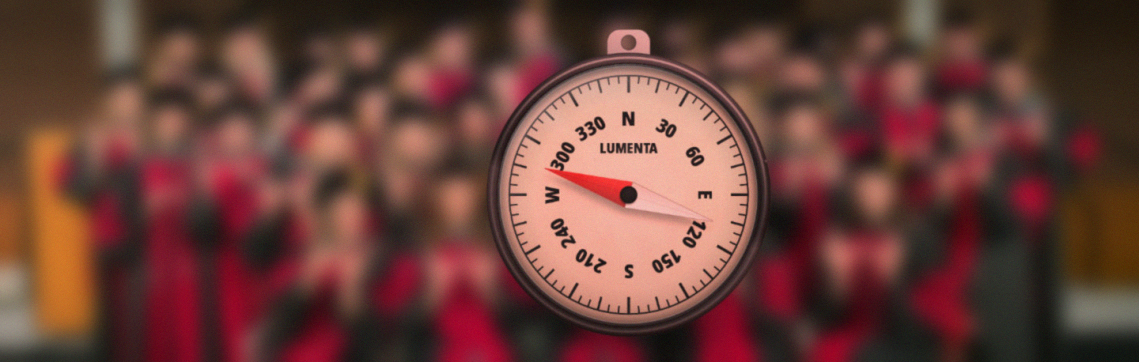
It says 287.5 °
